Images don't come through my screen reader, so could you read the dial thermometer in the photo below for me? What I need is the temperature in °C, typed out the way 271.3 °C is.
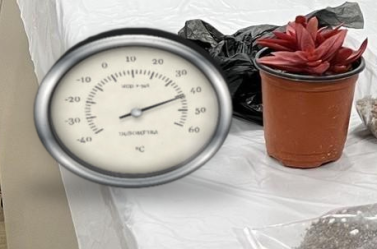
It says 40 °C
